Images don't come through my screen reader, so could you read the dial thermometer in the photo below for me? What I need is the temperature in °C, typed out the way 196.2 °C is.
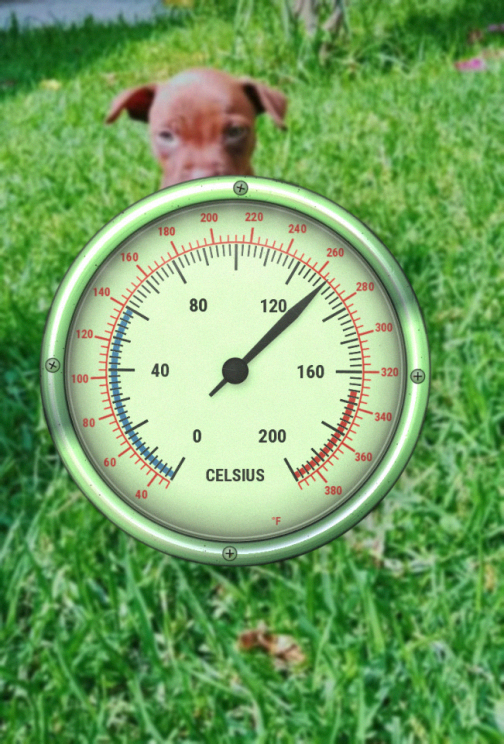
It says 130 °C
